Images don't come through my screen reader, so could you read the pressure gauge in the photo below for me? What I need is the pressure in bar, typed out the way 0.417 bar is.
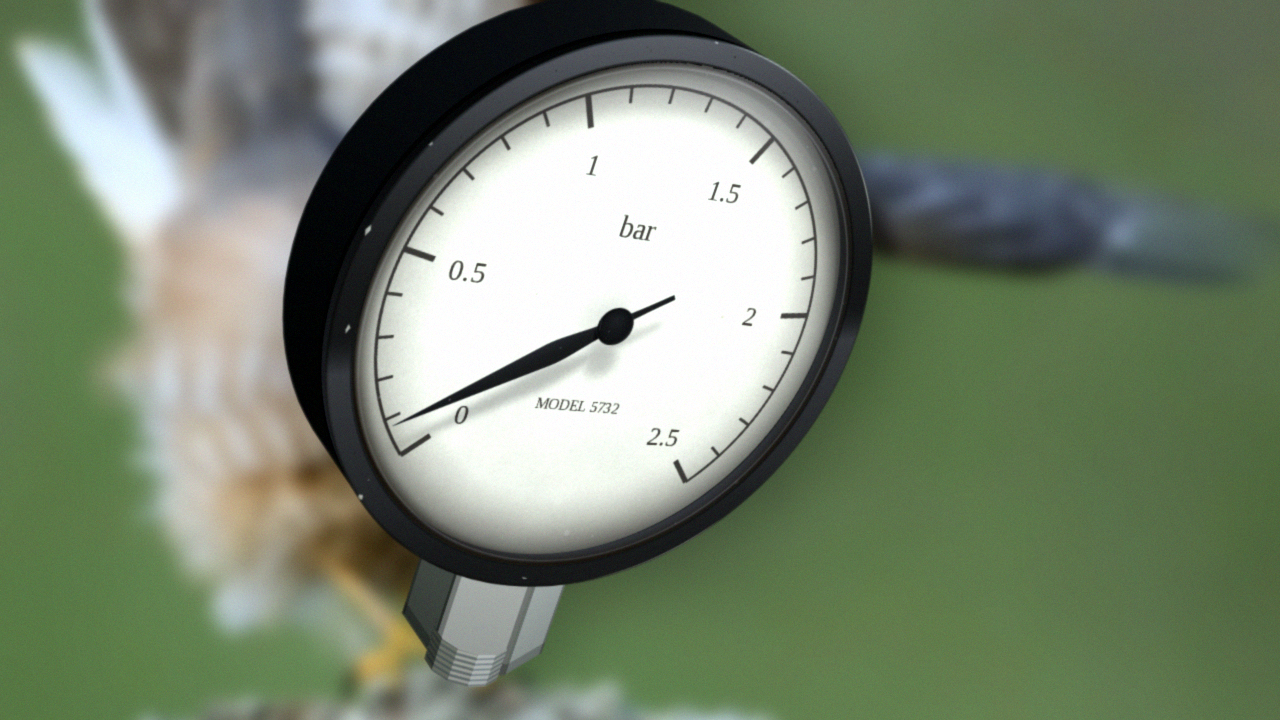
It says 0.1 bar
